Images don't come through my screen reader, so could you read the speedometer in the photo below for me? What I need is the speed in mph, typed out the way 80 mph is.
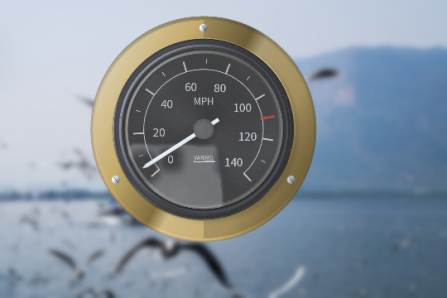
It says 5 mph
